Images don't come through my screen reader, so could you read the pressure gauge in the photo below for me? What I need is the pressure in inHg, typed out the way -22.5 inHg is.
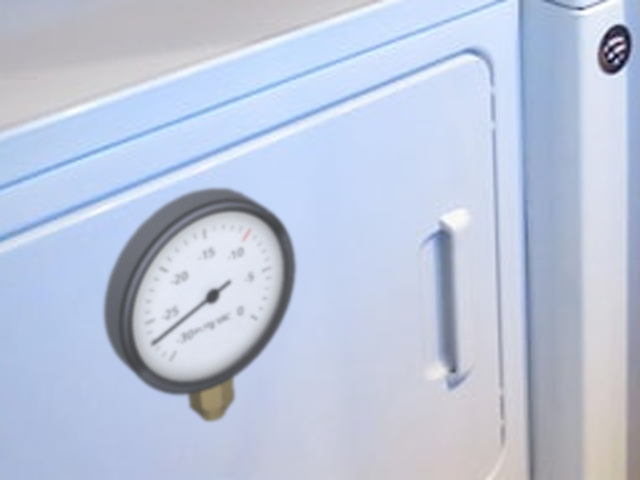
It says -27 inHg
